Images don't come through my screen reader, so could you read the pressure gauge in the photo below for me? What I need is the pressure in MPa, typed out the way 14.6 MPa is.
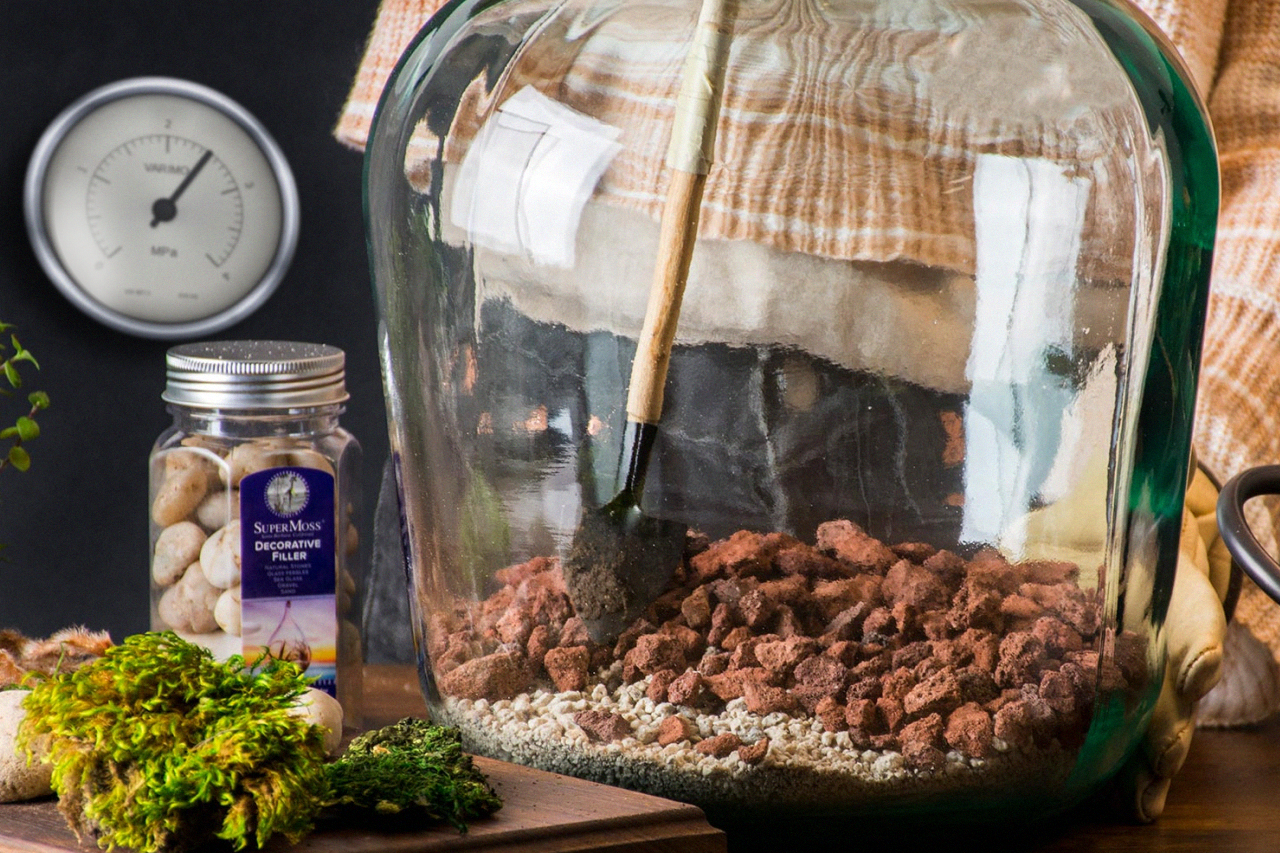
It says 2.5 MPa
